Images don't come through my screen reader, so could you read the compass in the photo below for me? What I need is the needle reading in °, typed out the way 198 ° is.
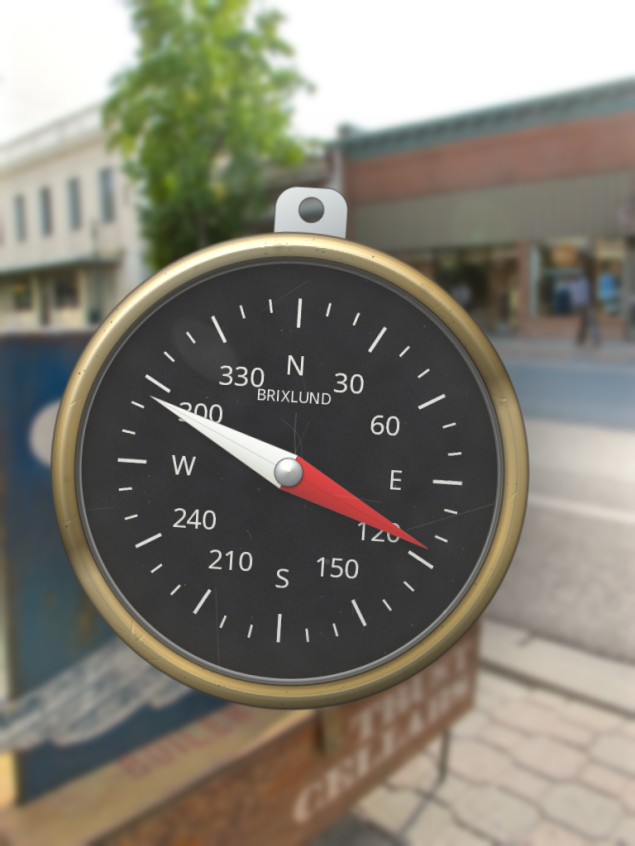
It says 115 °
